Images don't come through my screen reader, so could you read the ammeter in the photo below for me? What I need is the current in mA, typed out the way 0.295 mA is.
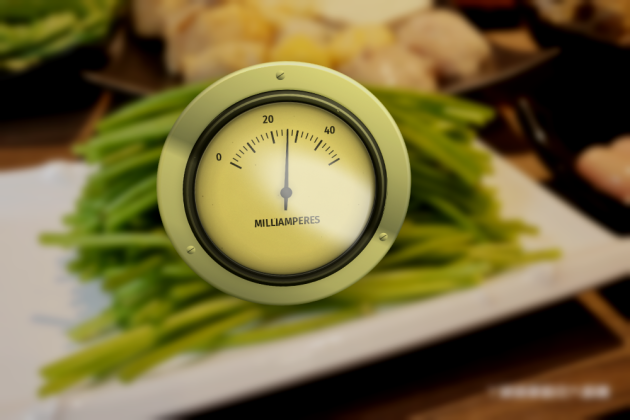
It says 26 mA
